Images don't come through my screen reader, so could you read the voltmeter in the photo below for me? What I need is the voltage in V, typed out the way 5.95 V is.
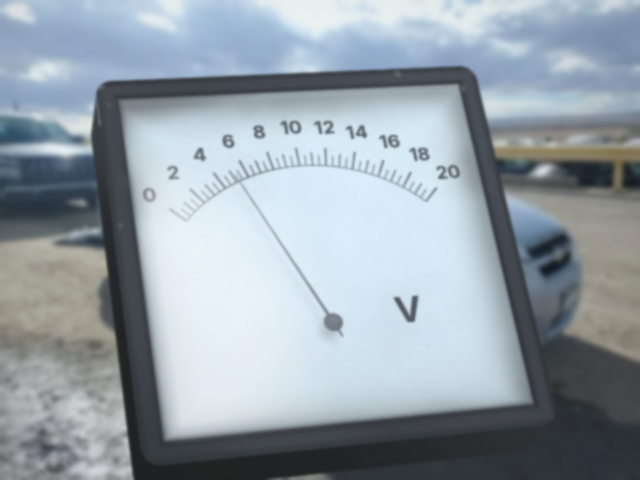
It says 5 V
